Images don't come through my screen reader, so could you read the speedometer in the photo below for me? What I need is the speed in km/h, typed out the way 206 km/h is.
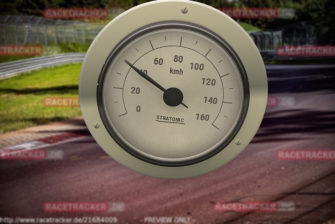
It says 40 km/h
